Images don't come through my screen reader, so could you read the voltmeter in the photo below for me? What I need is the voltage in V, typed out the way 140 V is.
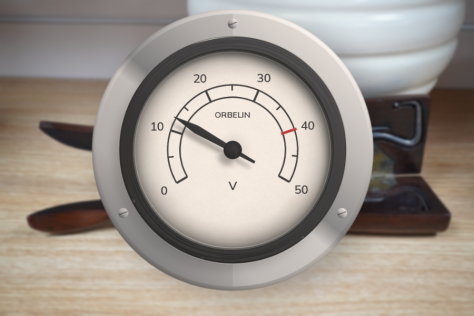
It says 12.5 V
